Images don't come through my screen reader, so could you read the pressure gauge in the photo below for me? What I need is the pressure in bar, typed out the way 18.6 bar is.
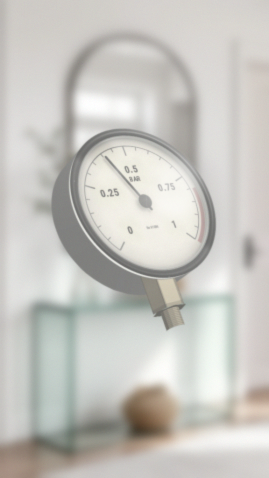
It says 0.4 bar
